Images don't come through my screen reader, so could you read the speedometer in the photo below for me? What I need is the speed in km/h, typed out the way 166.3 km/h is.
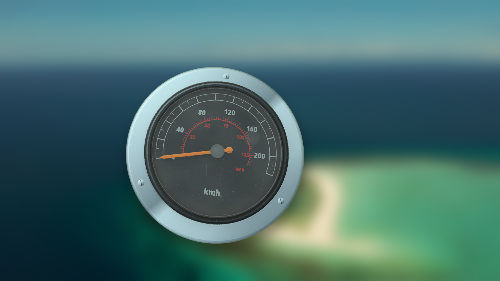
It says 0 km/h
